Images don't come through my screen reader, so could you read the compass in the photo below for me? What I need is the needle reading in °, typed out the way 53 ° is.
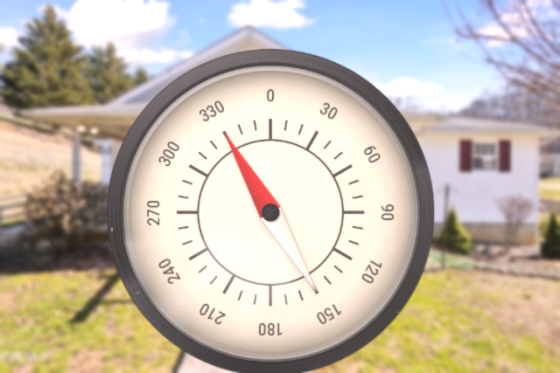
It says 330 °
